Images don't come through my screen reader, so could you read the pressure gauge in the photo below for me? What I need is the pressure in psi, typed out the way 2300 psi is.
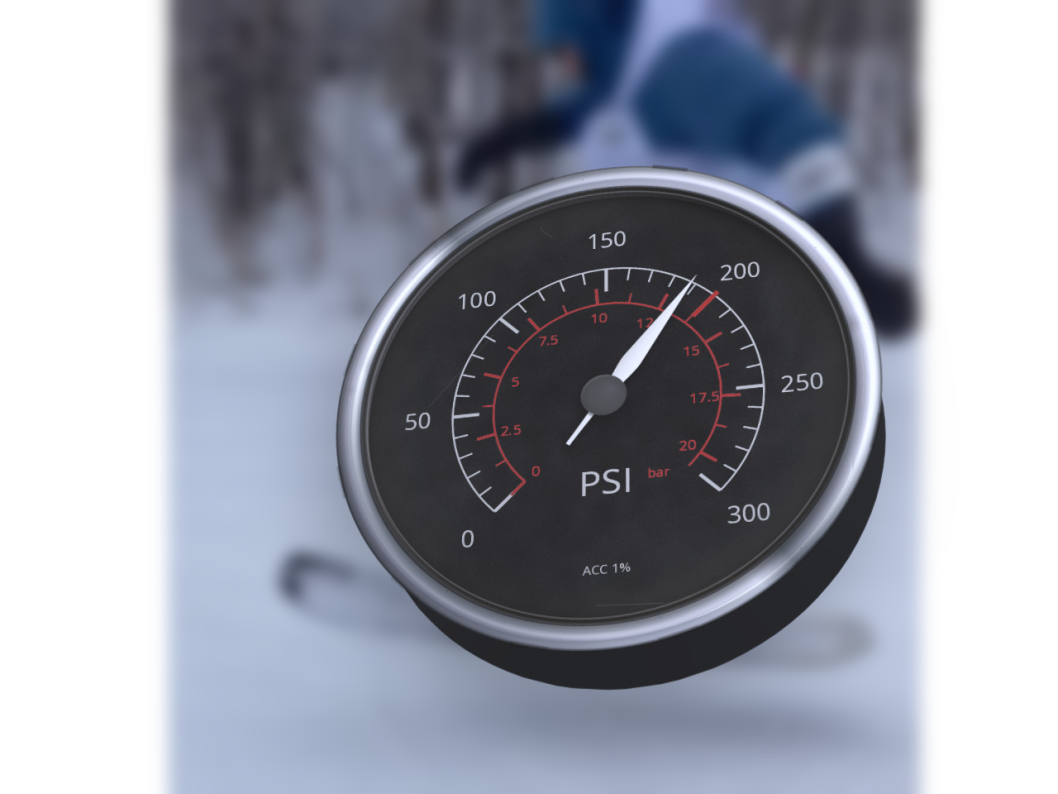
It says 190 psi
